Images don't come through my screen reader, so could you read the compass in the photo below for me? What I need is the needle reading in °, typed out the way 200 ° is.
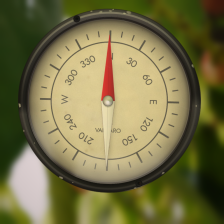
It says 0 °
